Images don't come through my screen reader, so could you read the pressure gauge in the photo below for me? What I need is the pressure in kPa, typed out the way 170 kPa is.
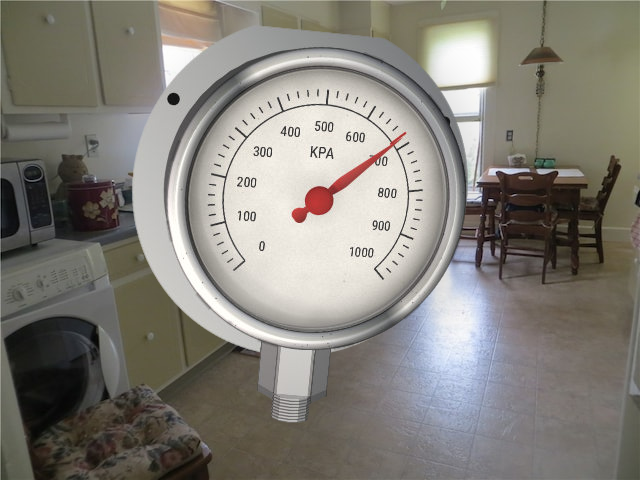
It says 680 kPa
